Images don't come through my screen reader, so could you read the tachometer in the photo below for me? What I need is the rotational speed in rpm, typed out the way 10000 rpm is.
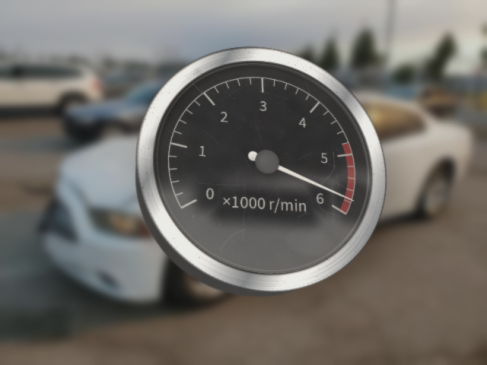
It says 5800 rpm
